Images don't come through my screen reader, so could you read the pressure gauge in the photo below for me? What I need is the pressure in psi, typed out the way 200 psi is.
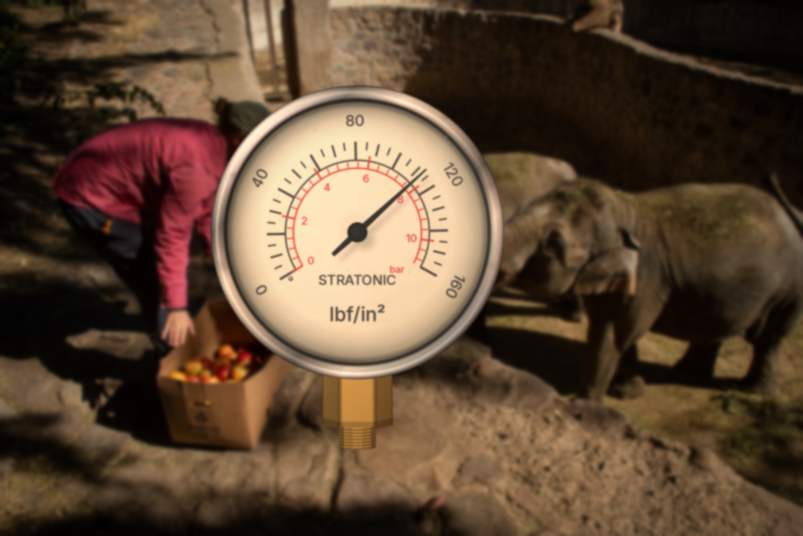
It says 112.5 psi
